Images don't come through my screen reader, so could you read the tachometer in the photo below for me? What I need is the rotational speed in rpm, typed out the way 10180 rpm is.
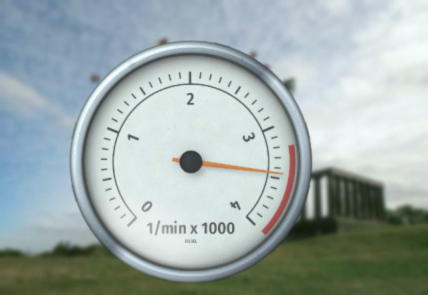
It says 3450 rpm
